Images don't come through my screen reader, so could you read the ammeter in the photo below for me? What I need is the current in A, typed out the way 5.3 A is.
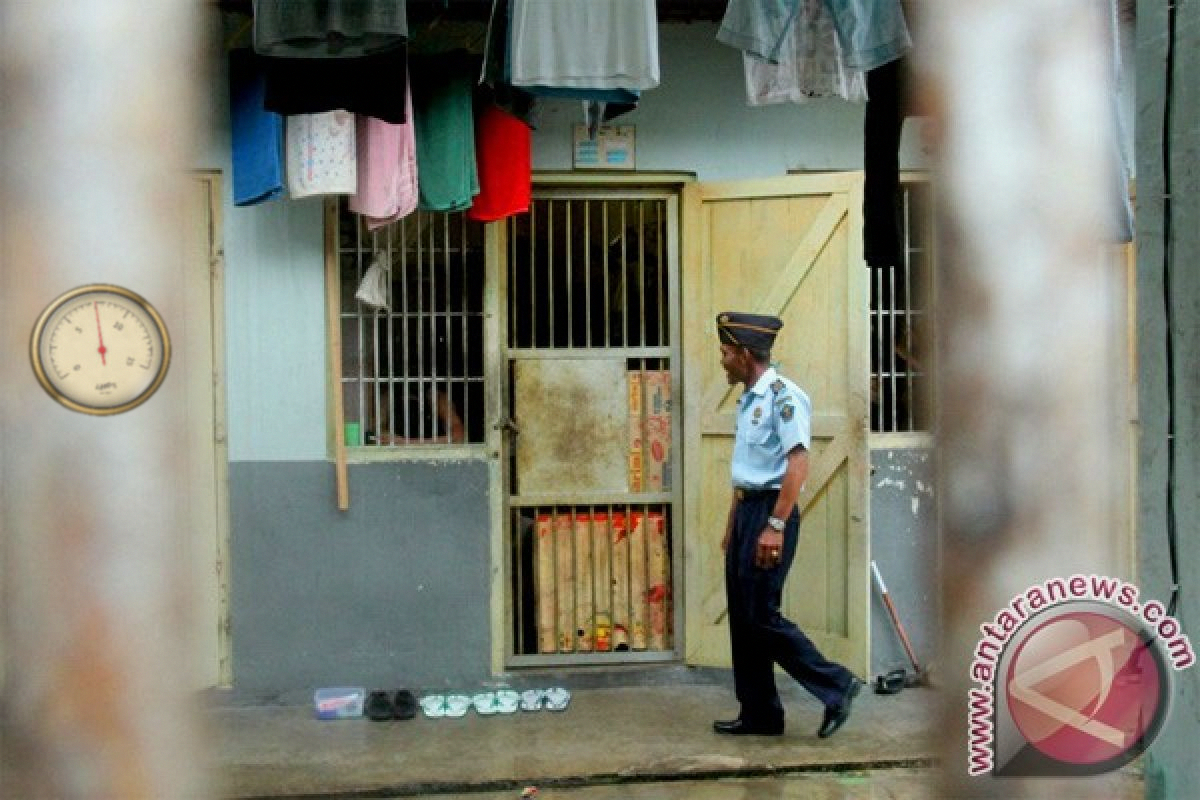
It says 7.5 A
